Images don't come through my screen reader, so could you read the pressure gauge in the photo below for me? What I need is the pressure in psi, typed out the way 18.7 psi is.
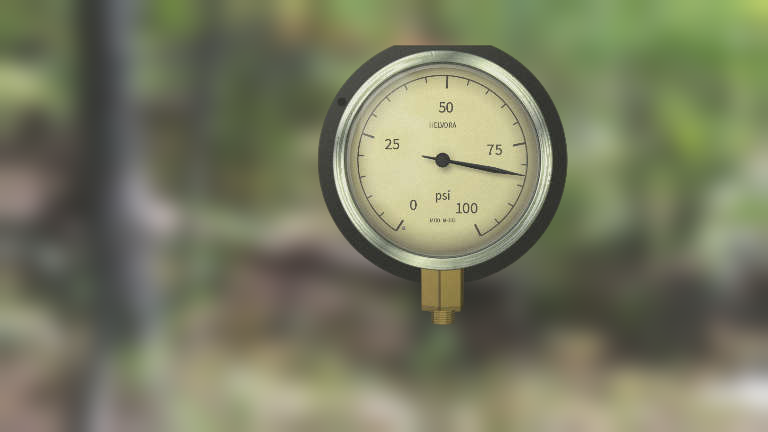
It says 82.5 psi
